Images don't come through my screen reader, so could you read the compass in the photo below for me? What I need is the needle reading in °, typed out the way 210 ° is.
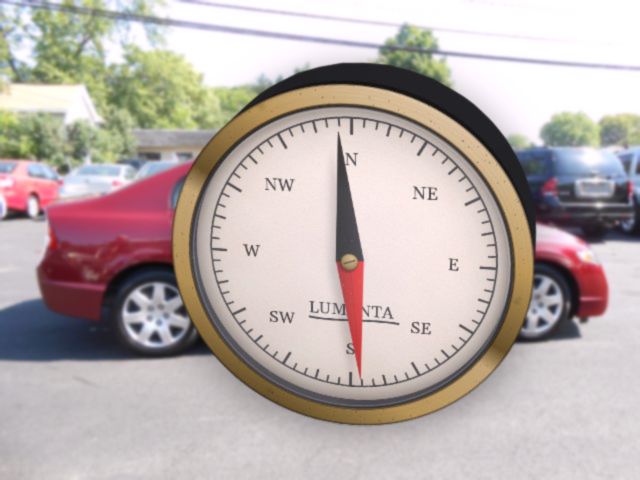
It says 175 °
